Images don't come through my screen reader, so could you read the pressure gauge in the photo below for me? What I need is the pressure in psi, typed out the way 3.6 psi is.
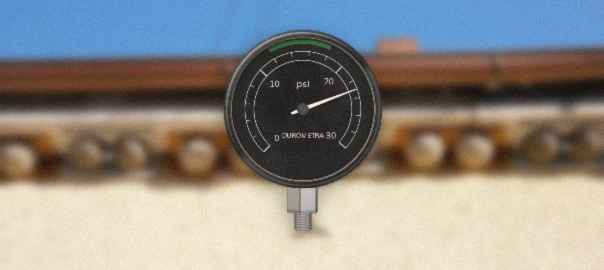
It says 23 psi
